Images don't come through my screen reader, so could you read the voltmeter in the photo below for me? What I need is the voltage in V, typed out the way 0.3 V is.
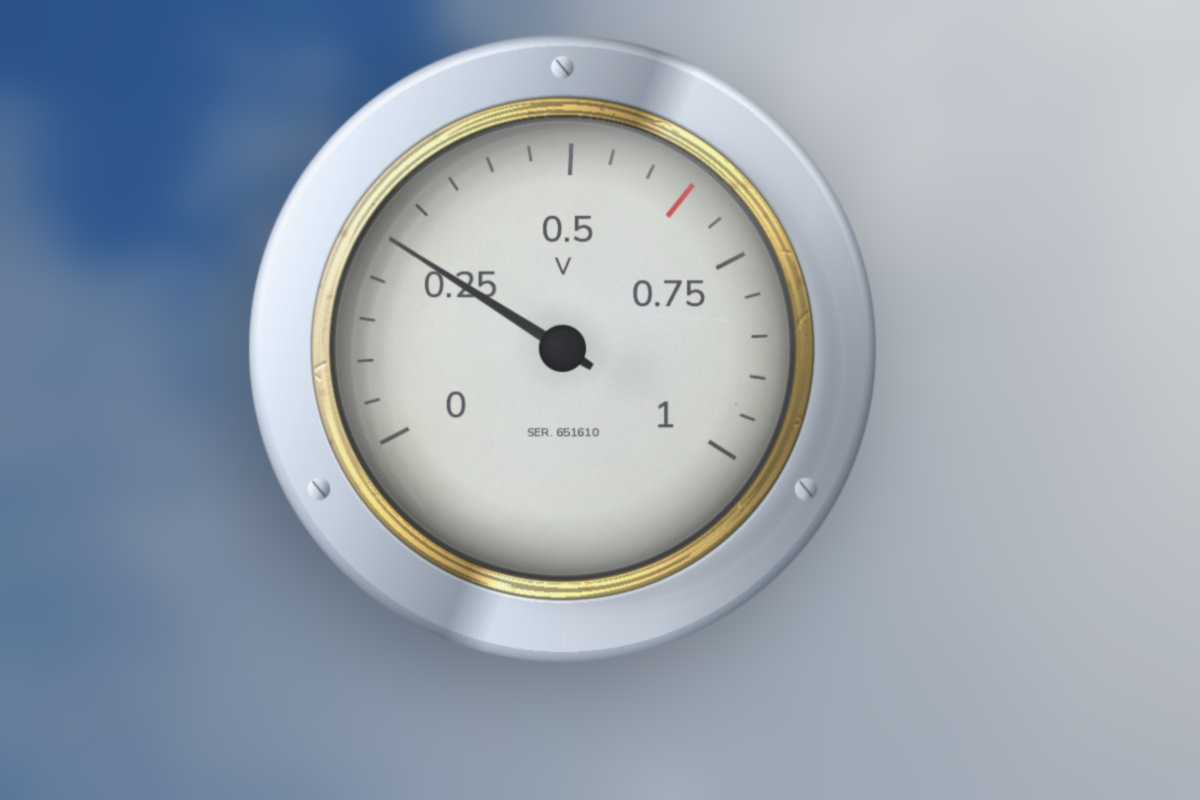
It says 0.25 V
